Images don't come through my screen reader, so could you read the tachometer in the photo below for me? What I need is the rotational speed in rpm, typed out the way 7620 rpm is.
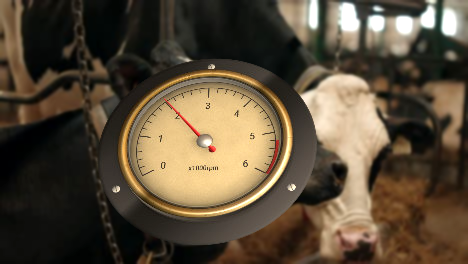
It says 2000 rpm
